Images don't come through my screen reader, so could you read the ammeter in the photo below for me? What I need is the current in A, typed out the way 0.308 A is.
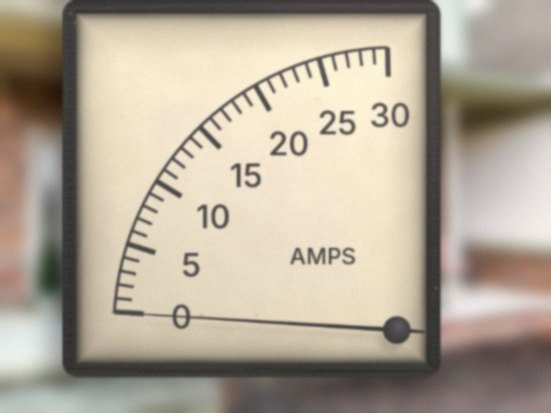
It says 0 A
